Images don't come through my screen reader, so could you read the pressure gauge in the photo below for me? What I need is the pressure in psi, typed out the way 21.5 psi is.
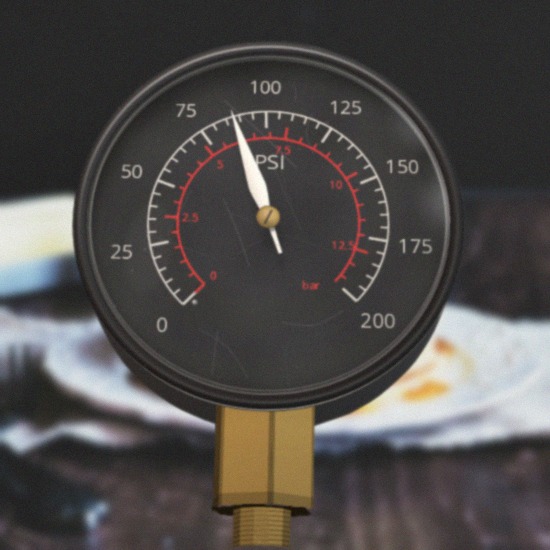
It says 87.5 psi
